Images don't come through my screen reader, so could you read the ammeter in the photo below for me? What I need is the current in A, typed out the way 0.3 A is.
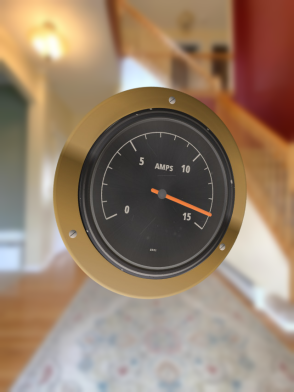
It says 14 A
